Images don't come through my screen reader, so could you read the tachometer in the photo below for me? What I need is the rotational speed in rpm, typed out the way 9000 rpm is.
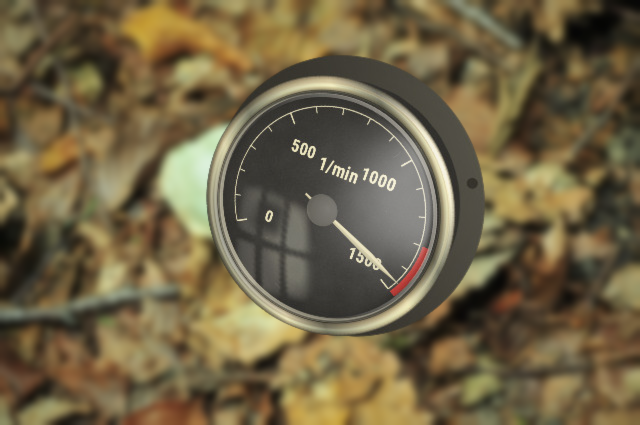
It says 1450 rpm
